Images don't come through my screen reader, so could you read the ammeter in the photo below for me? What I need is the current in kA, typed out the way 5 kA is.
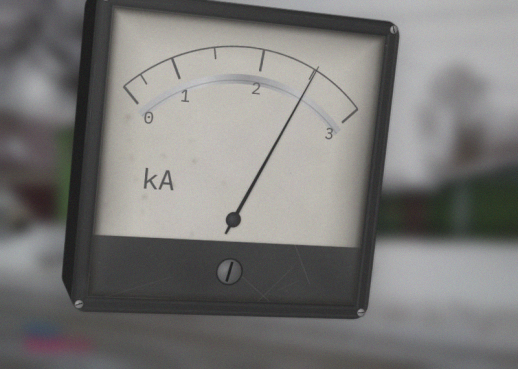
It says 2.5 kA
